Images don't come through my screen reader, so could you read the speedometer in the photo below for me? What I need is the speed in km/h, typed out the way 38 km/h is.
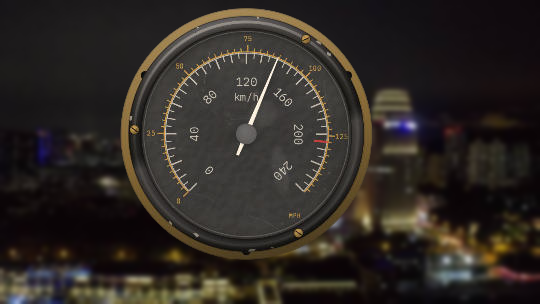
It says 140 km/h
